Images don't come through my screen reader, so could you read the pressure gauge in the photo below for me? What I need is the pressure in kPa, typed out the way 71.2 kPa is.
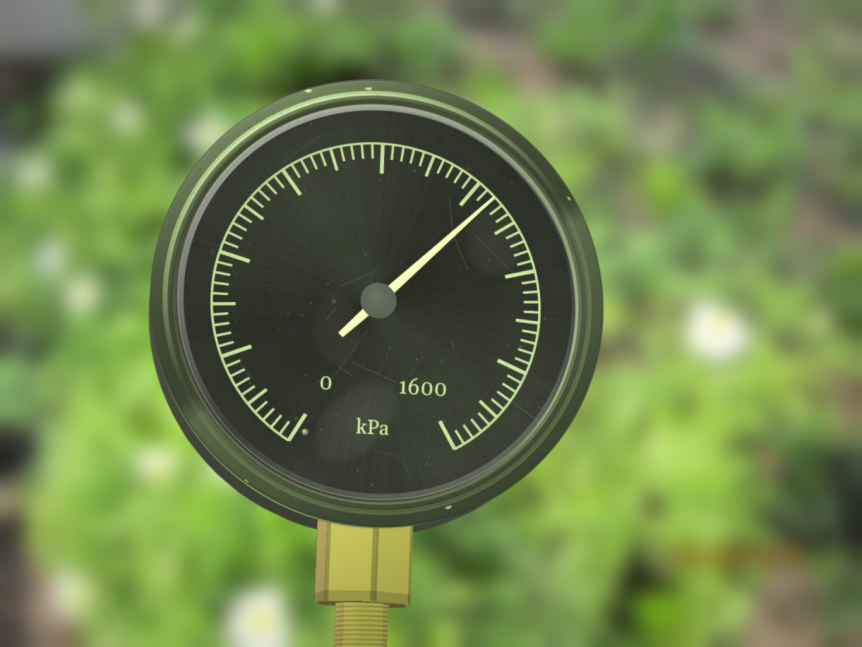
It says 1040 kPa
